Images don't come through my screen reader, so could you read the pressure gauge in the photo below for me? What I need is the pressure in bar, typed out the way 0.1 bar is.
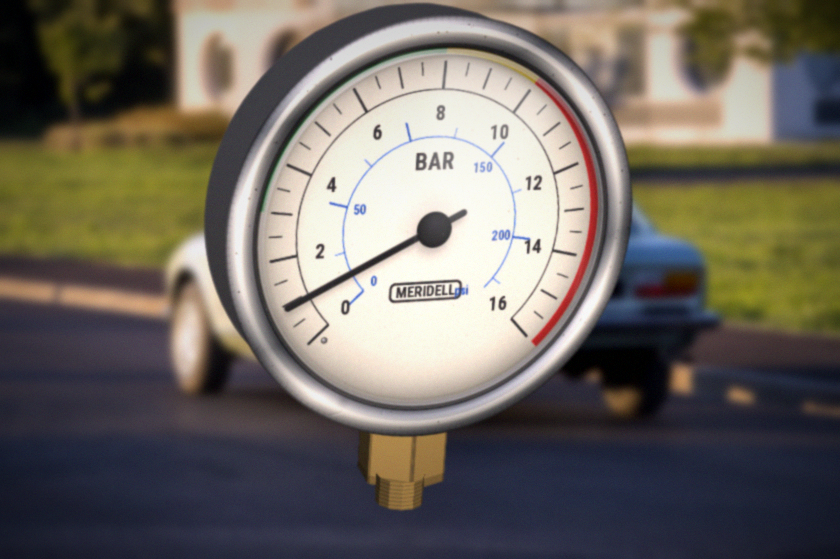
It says 1 bar
